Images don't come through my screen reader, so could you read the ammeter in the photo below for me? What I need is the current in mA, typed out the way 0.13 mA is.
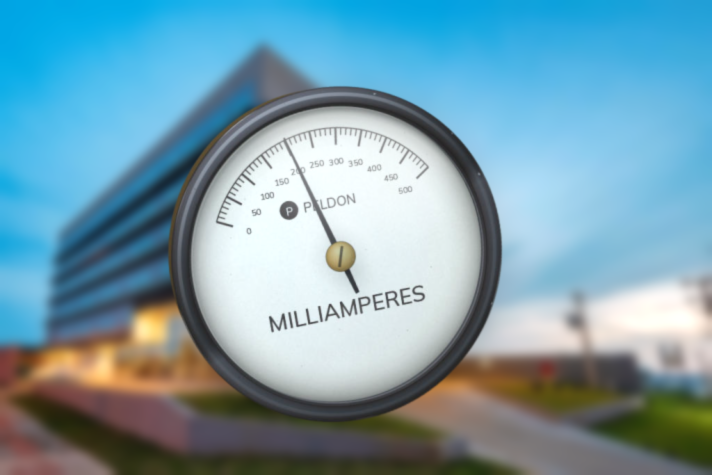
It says 200 mA
